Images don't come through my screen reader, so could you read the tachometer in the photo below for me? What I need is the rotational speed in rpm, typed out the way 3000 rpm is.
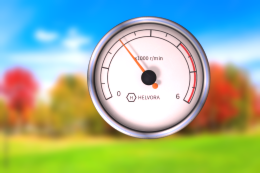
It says 2000 rpm
